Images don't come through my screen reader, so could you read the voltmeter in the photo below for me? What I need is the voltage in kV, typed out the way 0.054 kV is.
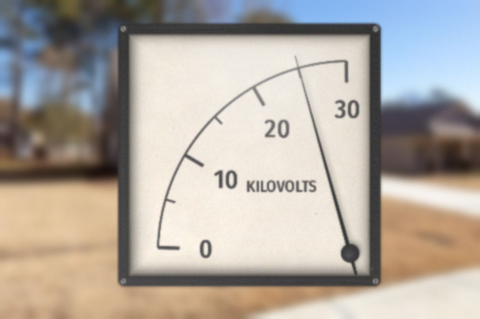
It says 25 kV
